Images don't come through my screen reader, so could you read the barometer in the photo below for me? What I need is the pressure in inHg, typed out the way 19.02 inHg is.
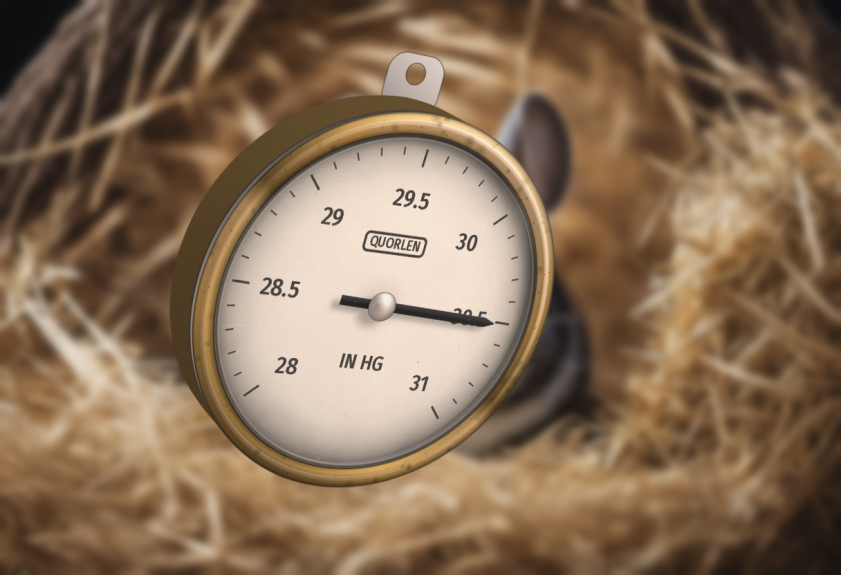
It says 30.5 inHg
